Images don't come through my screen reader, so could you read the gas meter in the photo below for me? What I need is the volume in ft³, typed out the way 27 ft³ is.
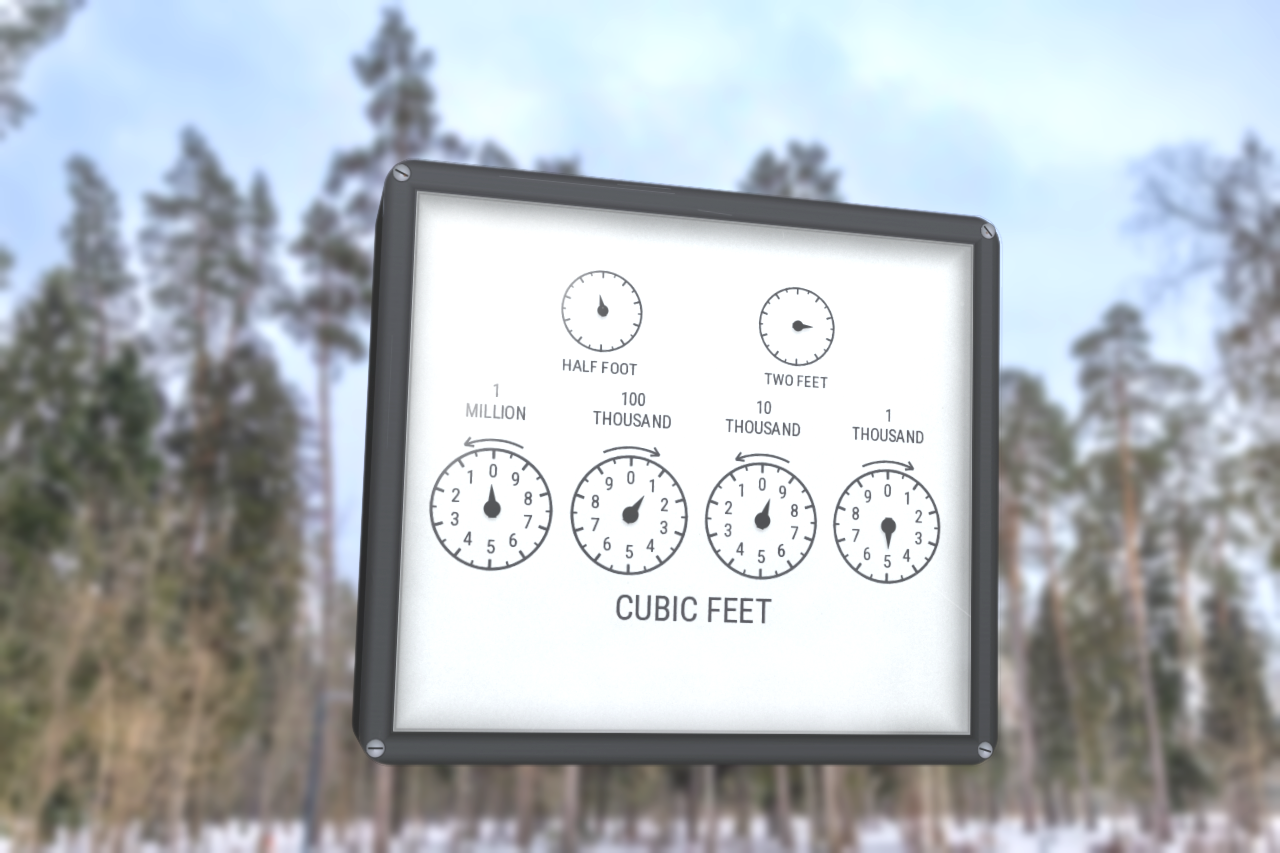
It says 9500 ft³
